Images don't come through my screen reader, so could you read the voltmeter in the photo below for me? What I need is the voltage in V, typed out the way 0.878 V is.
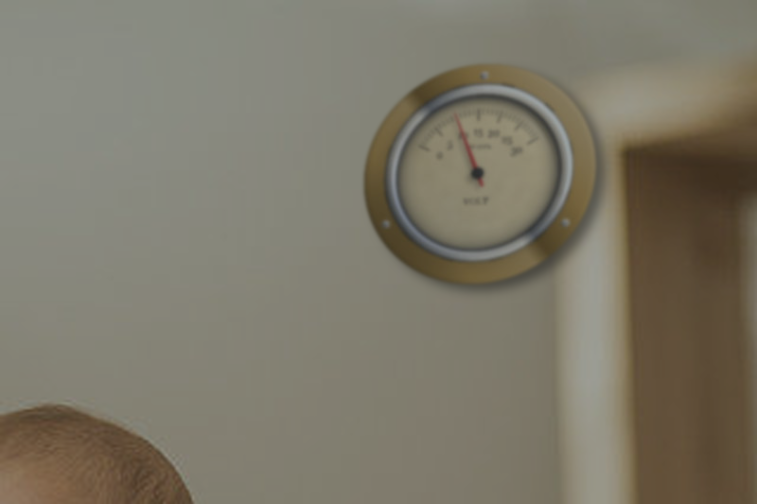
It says 10 V
